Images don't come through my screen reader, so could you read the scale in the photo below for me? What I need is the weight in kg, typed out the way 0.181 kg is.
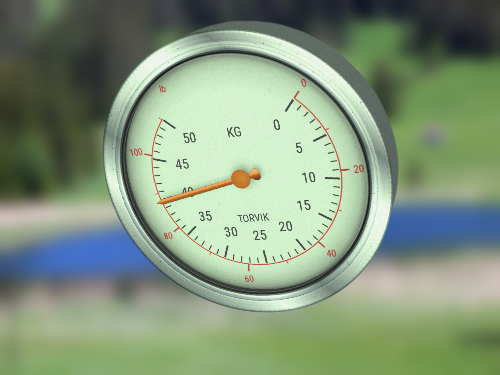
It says 40 kg
